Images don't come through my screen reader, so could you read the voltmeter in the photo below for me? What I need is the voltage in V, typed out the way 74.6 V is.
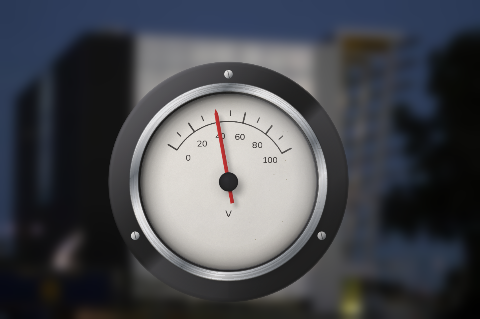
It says 40 V
